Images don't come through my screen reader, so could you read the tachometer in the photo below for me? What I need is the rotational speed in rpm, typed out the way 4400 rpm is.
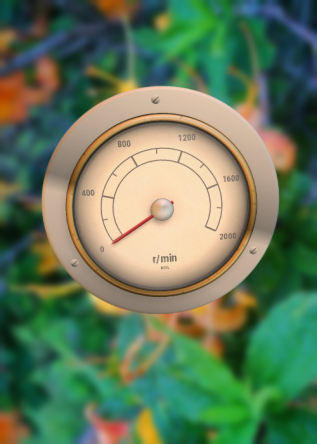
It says 0 rpm
